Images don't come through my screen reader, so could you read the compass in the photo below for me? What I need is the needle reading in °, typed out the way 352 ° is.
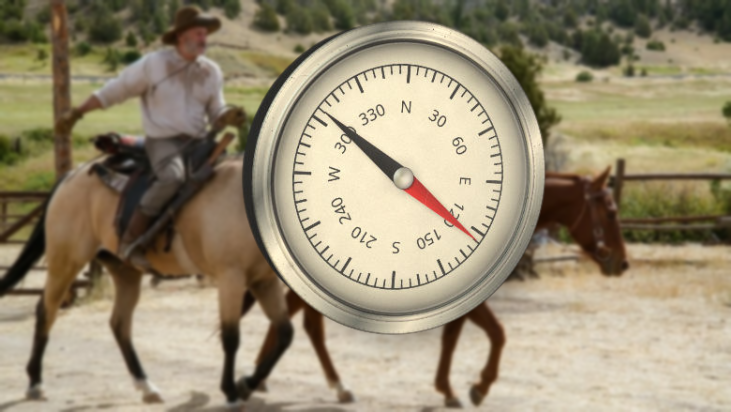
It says 125 °
